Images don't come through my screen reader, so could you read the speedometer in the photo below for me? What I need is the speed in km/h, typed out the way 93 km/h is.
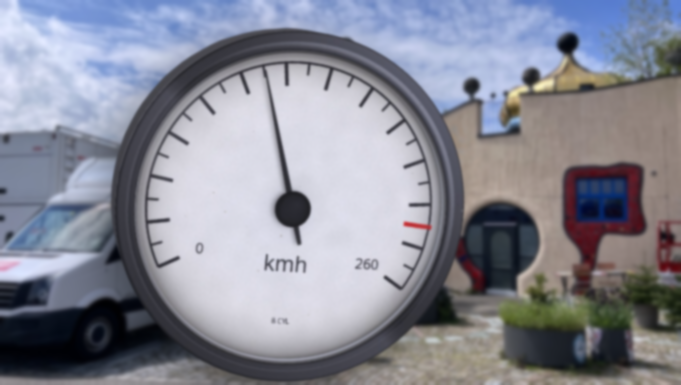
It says 110 km/h
